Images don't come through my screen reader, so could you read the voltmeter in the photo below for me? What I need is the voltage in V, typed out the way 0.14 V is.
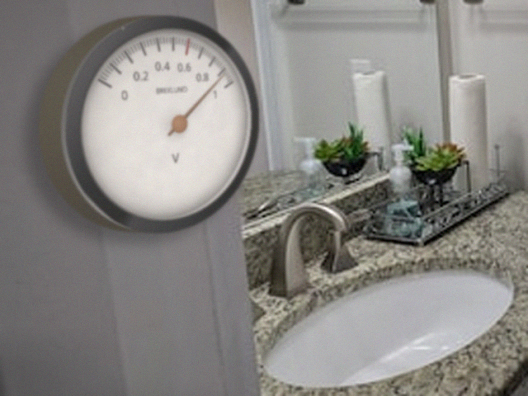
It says 0.9 V
